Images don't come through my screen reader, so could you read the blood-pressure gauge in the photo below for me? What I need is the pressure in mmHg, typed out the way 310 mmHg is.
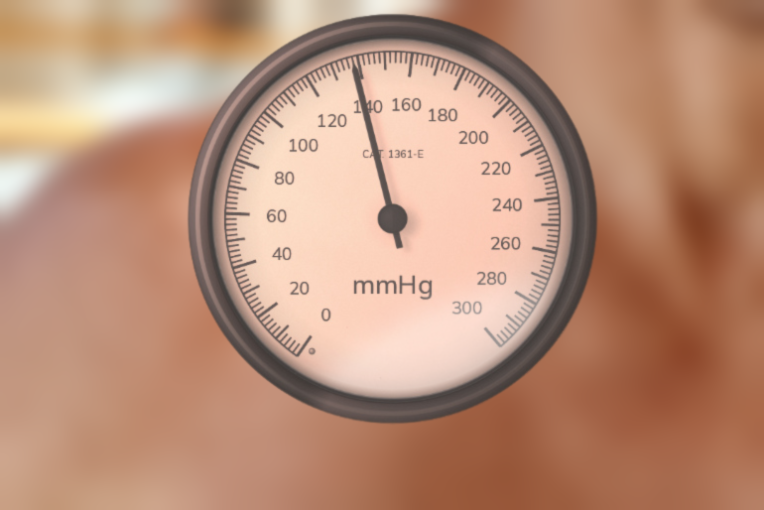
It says 138 mmHg
